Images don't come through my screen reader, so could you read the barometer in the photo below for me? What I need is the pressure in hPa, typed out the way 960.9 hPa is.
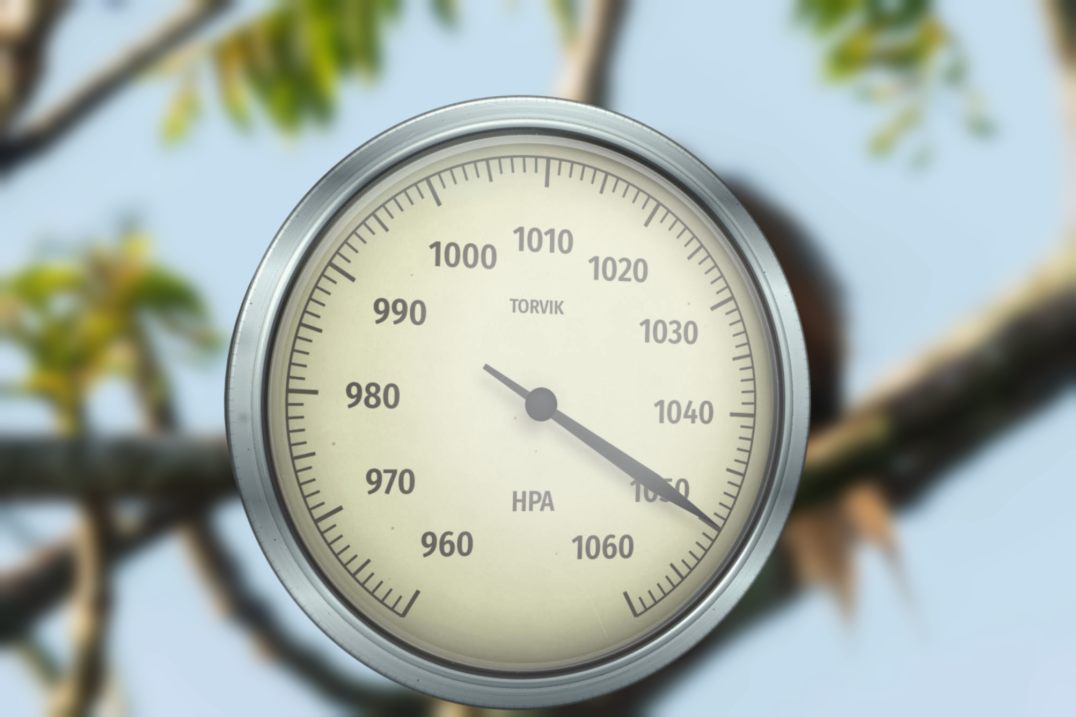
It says 1050 hPa
